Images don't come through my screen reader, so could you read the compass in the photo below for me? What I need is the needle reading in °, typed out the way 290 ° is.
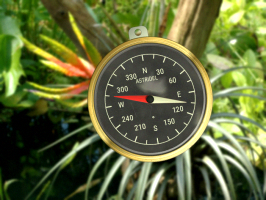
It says 285 °
